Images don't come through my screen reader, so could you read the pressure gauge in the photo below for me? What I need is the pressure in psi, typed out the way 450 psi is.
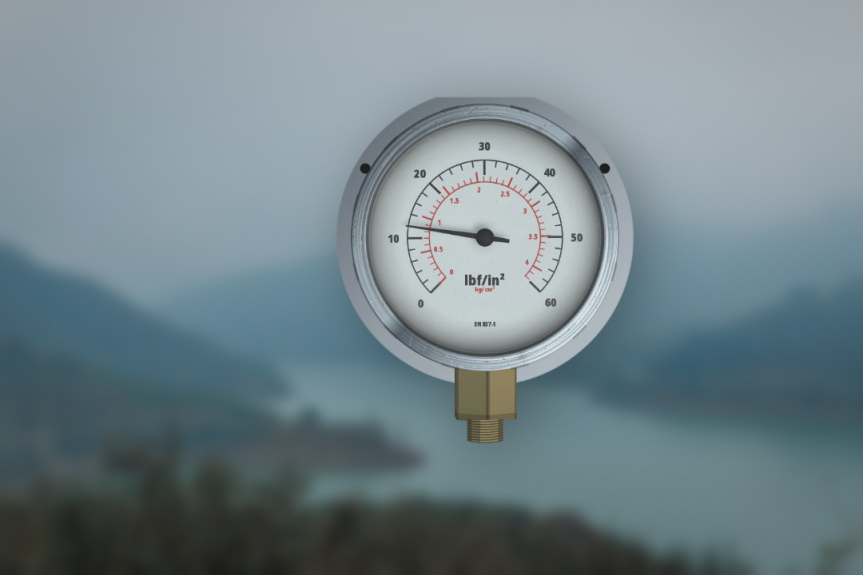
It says 12 psi
